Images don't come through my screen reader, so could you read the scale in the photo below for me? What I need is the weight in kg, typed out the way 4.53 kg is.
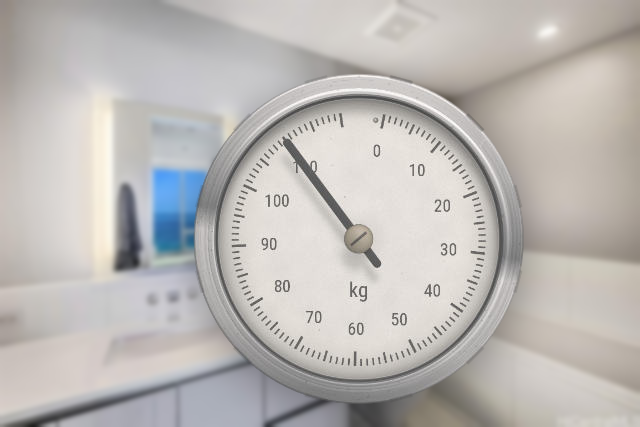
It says 110 kg
